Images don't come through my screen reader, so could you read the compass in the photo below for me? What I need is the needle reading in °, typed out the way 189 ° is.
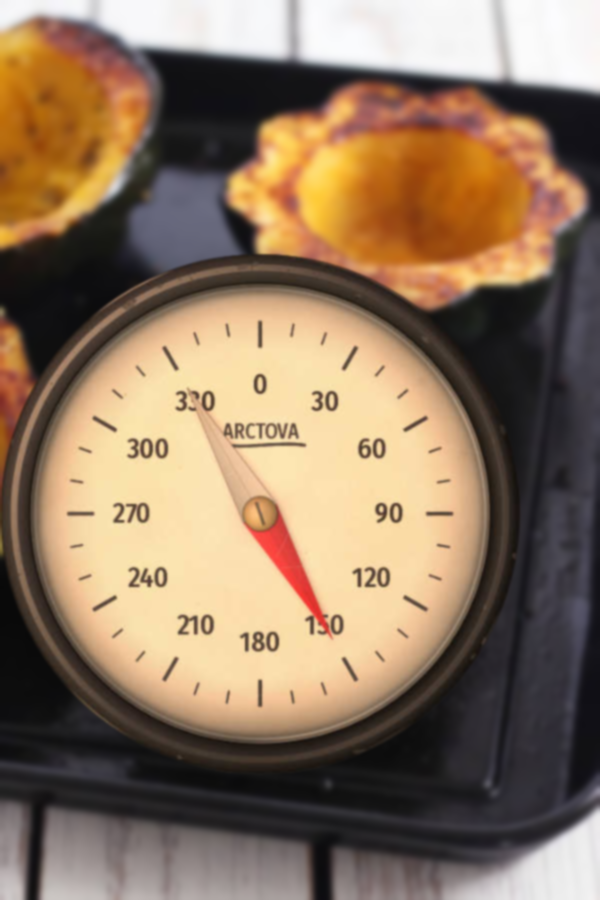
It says 150 °
